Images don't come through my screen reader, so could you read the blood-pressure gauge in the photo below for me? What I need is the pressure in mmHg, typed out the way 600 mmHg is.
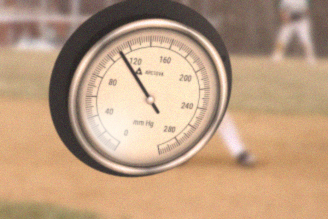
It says 110 mmHg
